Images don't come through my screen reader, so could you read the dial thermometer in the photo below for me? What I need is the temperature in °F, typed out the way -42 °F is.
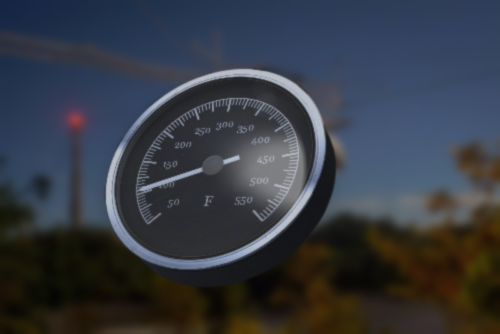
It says 100 °F
